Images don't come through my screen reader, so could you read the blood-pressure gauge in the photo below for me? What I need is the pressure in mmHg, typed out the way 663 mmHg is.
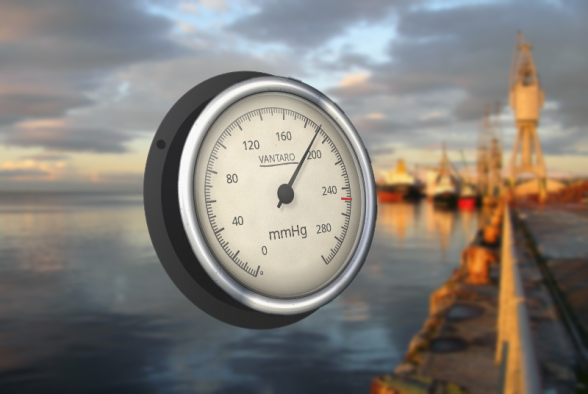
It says 190 mmHg
